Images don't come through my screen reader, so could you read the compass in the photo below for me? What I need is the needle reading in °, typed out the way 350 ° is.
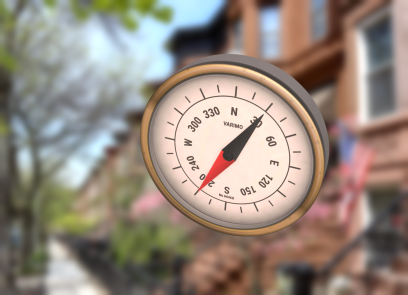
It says 210 °
